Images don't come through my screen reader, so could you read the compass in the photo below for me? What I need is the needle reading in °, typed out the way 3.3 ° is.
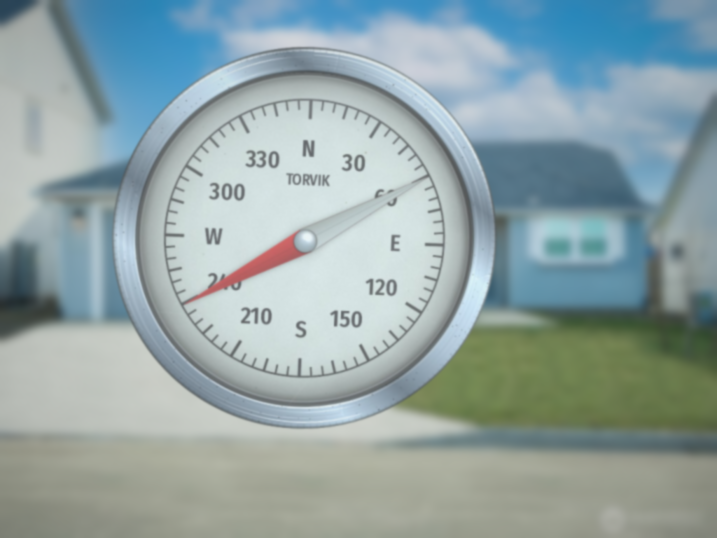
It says 240 °
